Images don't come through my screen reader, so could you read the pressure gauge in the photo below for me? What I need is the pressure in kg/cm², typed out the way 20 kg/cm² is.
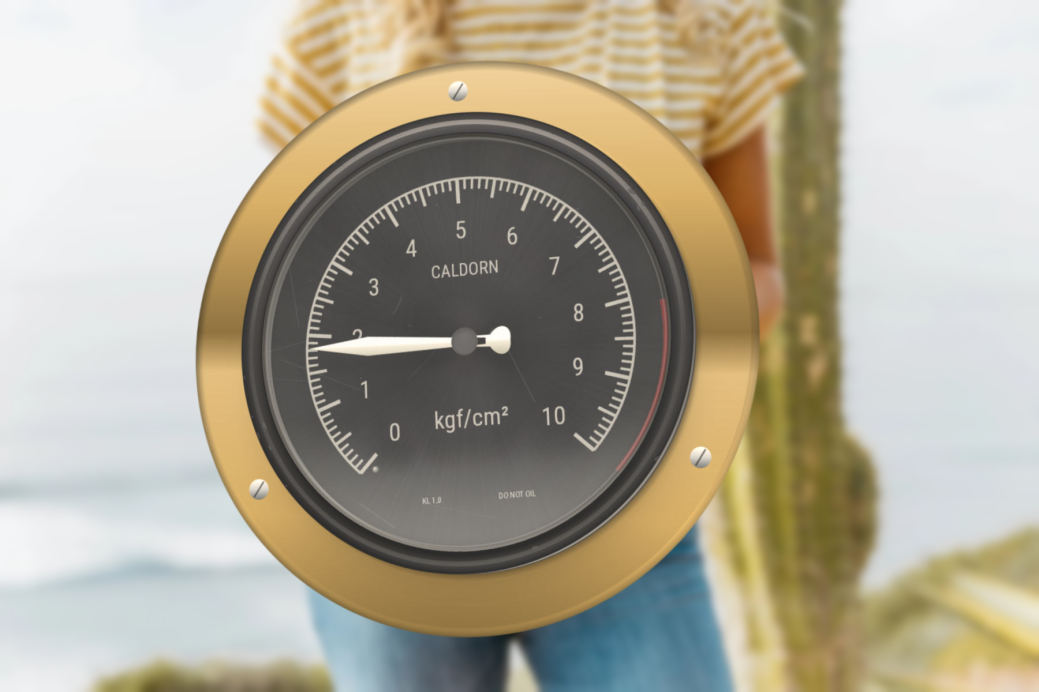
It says 1.8 kg/cm²
